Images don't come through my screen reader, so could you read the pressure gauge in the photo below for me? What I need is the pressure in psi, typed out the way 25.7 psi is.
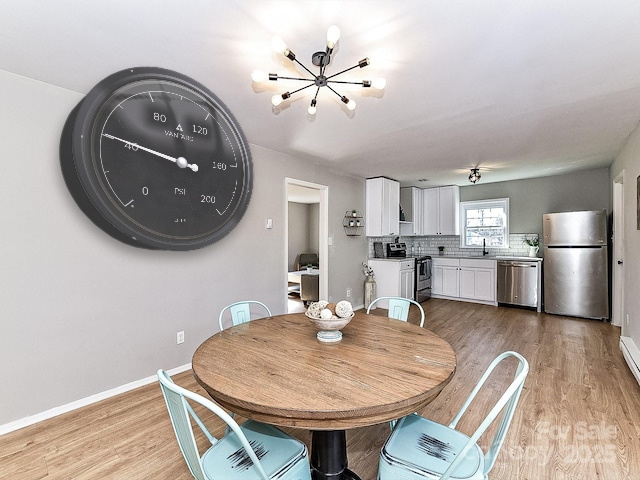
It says 40 psi
